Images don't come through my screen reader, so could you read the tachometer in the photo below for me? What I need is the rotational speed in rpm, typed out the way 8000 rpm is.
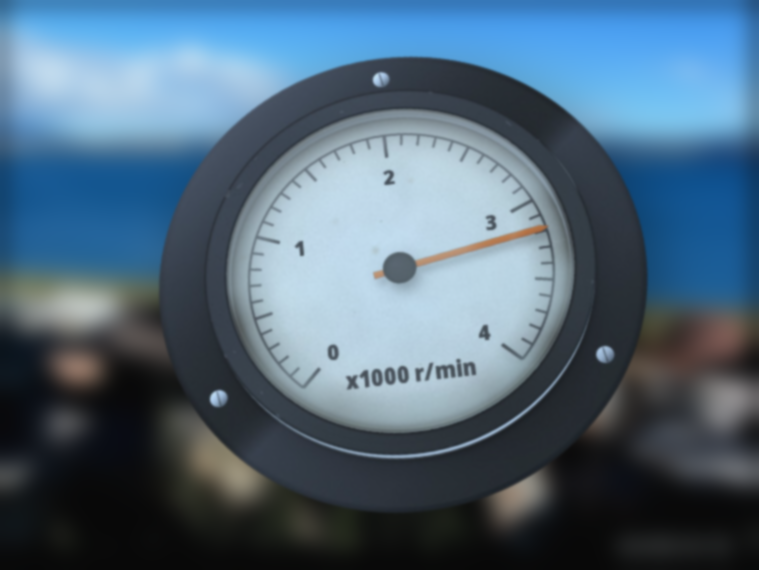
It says 3200 rpm
